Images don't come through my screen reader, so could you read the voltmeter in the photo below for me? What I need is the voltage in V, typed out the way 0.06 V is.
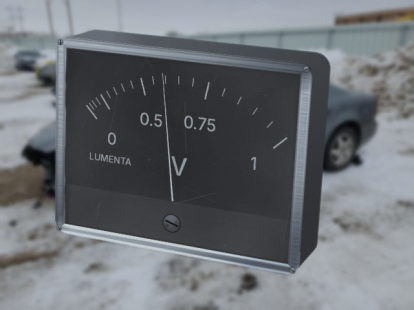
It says 0.6 V
